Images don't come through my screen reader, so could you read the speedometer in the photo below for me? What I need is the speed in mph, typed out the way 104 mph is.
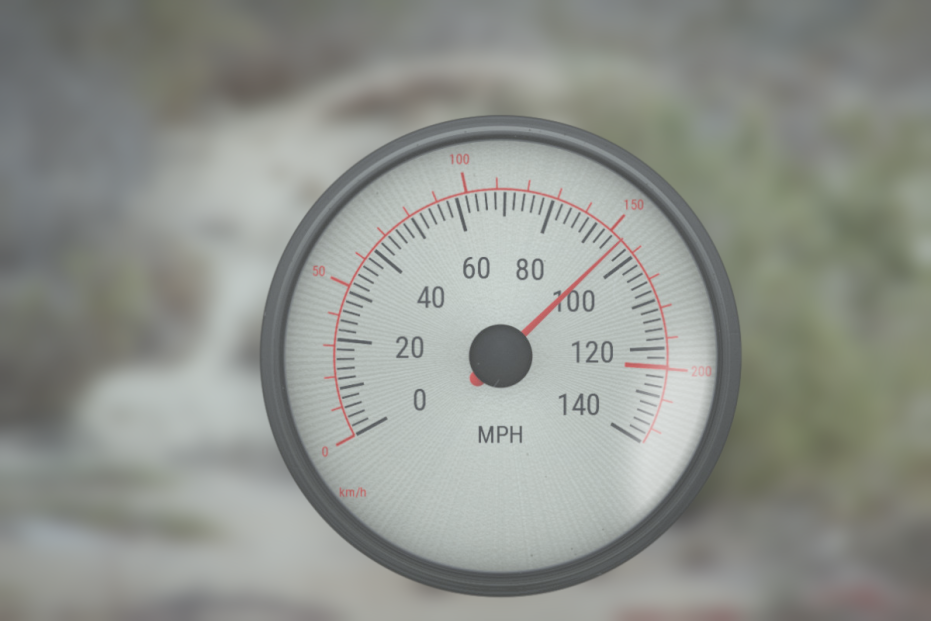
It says 96 mph
